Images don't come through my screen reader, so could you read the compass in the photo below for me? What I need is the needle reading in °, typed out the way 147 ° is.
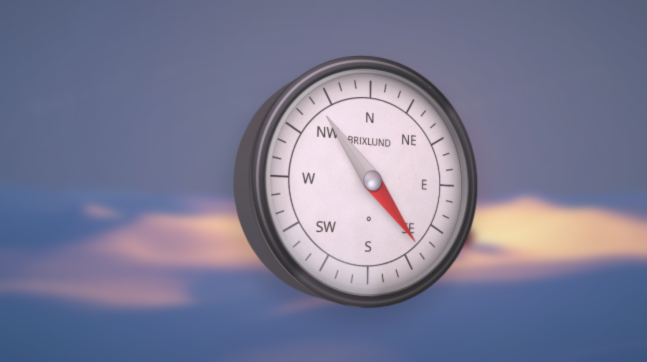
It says 140 °
